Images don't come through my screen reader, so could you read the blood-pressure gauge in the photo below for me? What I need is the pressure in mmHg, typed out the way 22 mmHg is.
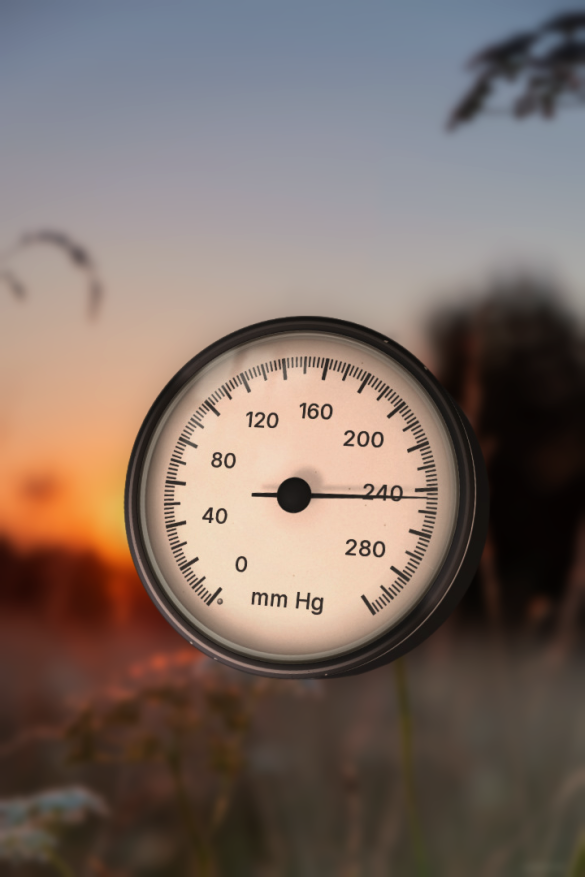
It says 244 mmHg
